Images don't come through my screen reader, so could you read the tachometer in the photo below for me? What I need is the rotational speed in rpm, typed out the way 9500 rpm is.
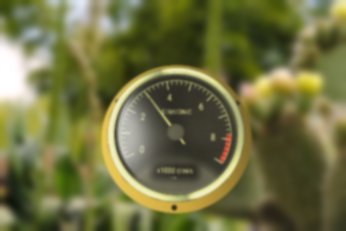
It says 3000 rpm
